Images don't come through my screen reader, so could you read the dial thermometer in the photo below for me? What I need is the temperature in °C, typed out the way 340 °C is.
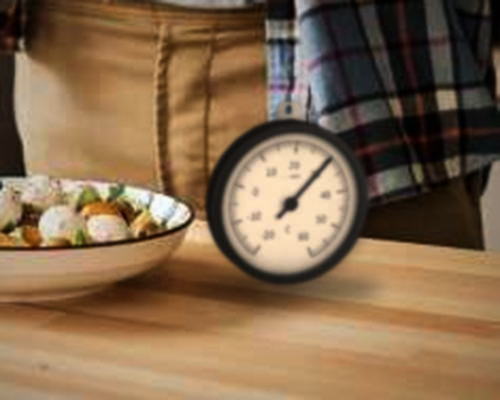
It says 30 °C
